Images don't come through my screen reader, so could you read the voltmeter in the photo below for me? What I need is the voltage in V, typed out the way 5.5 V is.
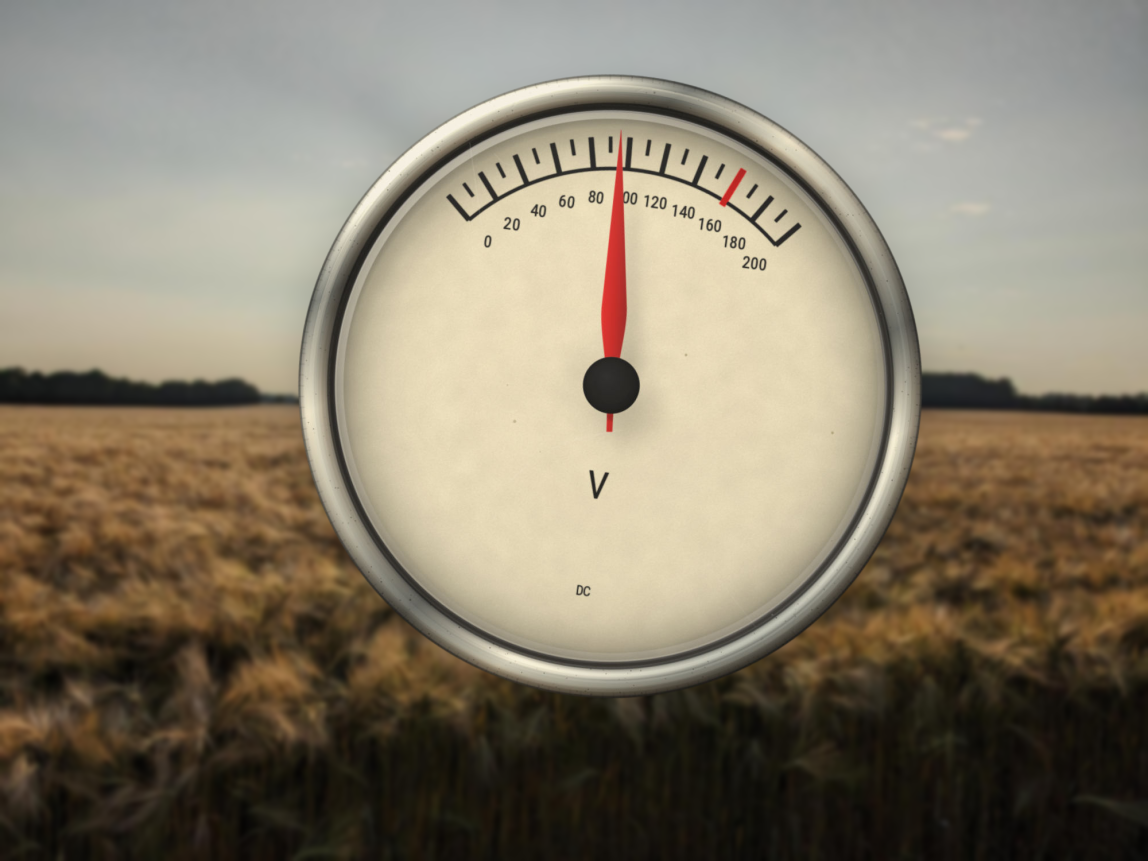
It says 95 V
